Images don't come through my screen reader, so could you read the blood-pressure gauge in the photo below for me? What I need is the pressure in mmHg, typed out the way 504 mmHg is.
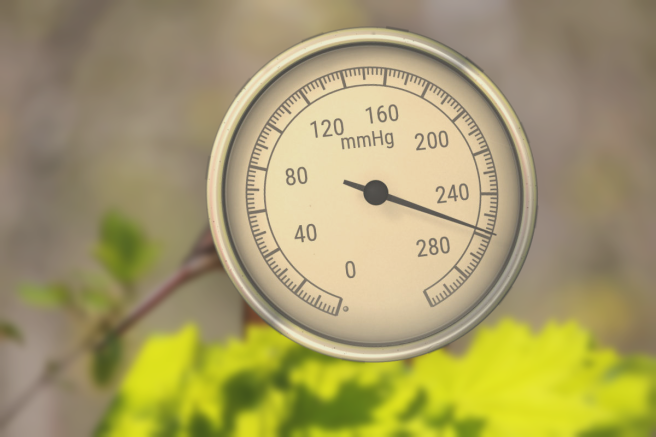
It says 258 mmHg
